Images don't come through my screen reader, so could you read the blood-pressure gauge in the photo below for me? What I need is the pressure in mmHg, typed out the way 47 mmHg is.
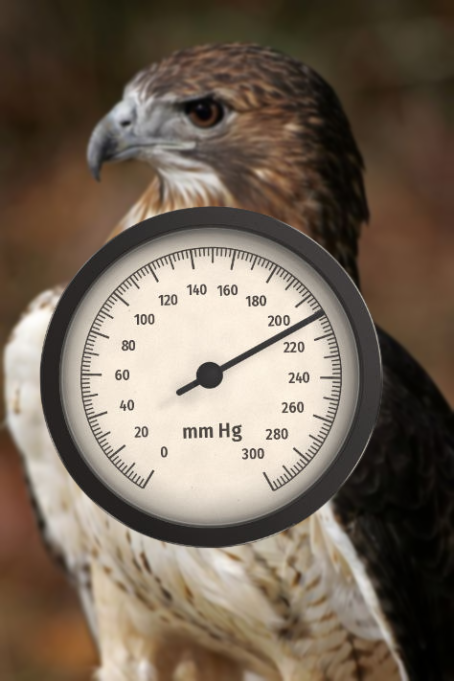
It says 210 mmHg
